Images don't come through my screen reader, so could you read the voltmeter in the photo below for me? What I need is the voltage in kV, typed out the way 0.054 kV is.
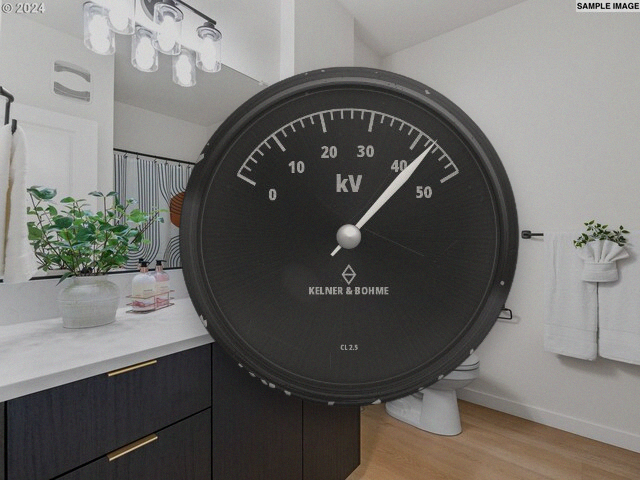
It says 43 kV
